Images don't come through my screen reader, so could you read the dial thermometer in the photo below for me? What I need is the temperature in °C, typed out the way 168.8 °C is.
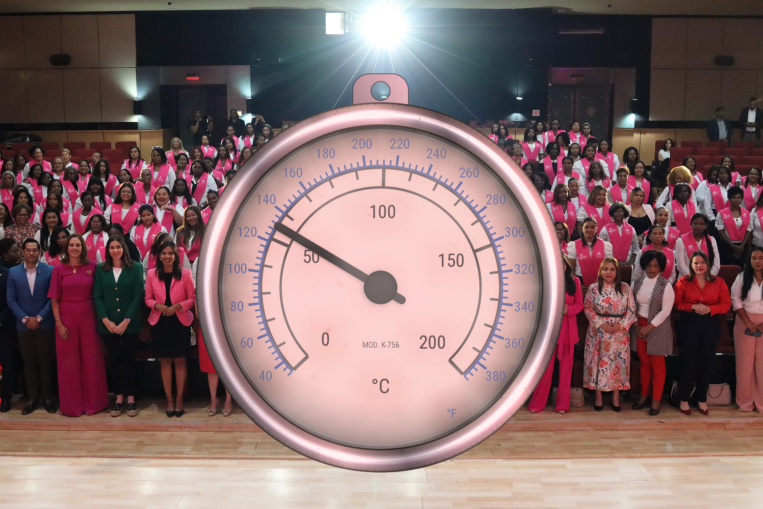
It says 55 °C
